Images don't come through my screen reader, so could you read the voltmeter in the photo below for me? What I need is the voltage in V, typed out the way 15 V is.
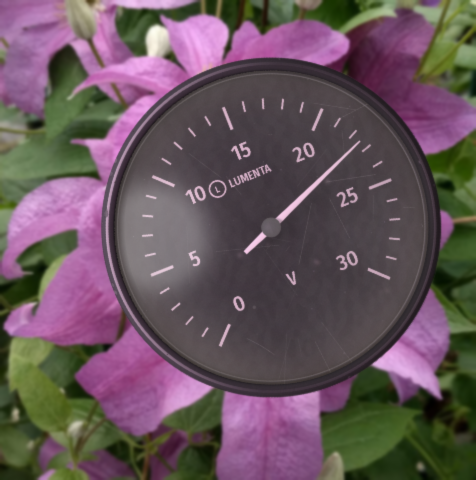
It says 22.5 V
